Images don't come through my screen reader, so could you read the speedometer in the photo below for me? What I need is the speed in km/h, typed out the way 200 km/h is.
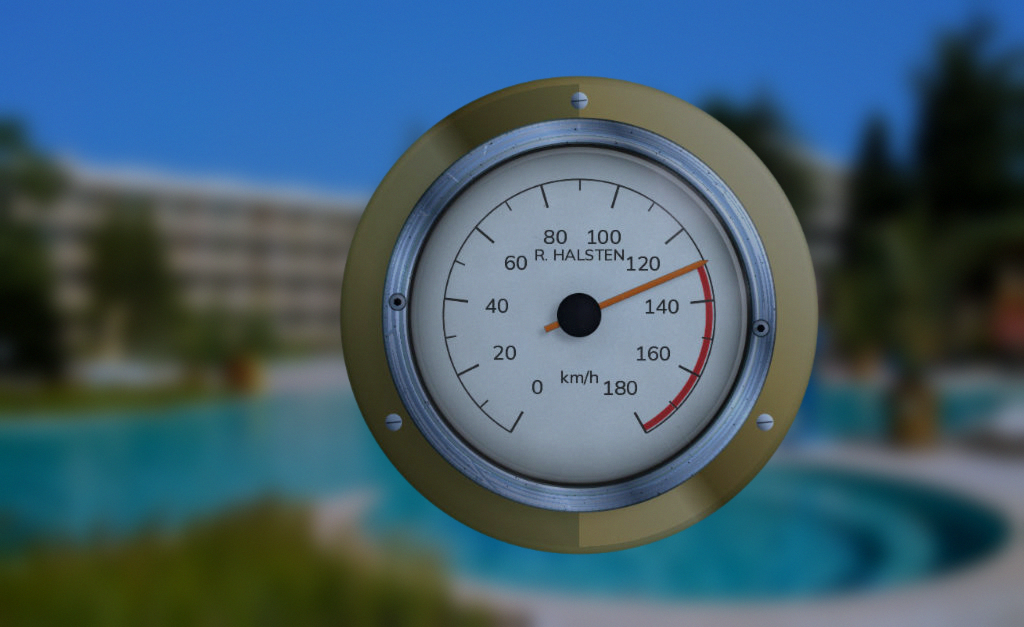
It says 130 km/h
